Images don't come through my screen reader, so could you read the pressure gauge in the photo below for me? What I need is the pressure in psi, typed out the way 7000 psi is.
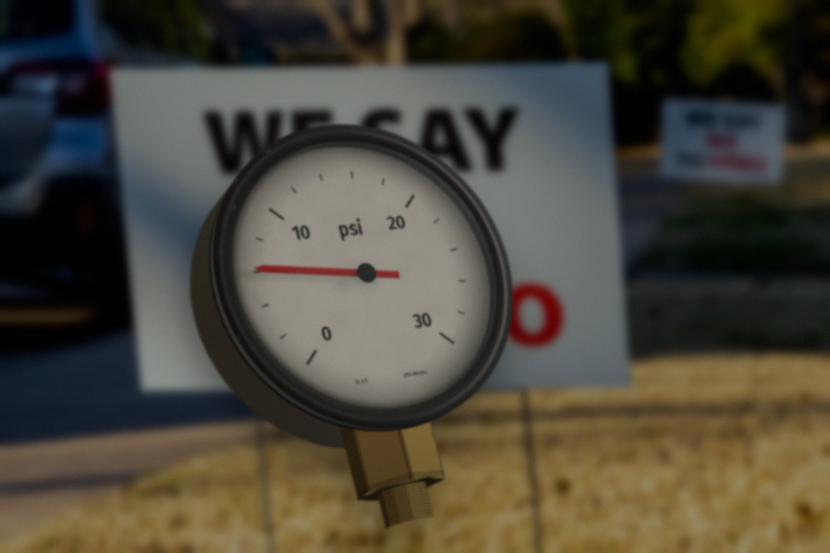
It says 6 psi
